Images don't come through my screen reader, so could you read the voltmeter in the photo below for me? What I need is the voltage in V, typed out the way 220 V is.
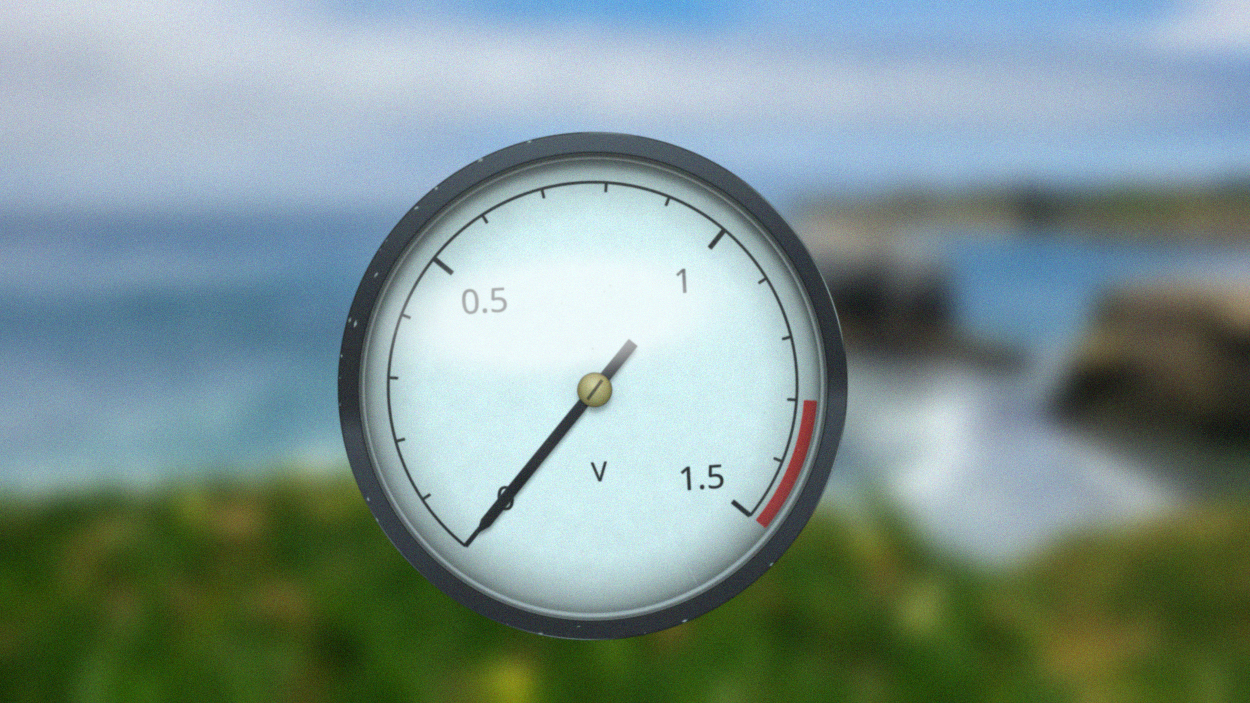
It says 0 V
